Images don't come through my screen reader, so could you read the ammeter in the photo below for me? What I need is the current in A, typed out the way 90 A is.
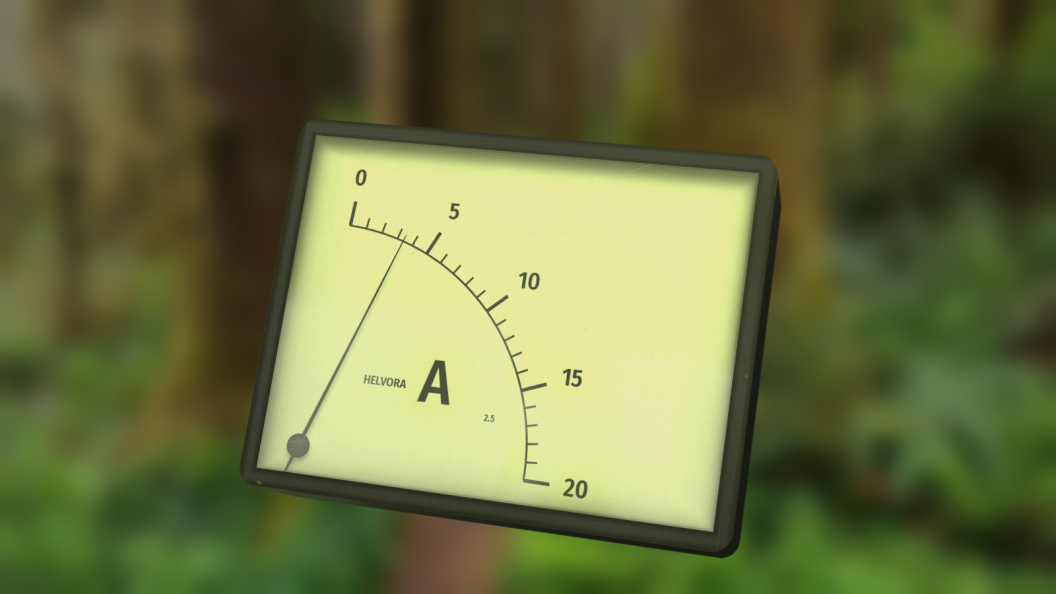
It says 3.5 A
